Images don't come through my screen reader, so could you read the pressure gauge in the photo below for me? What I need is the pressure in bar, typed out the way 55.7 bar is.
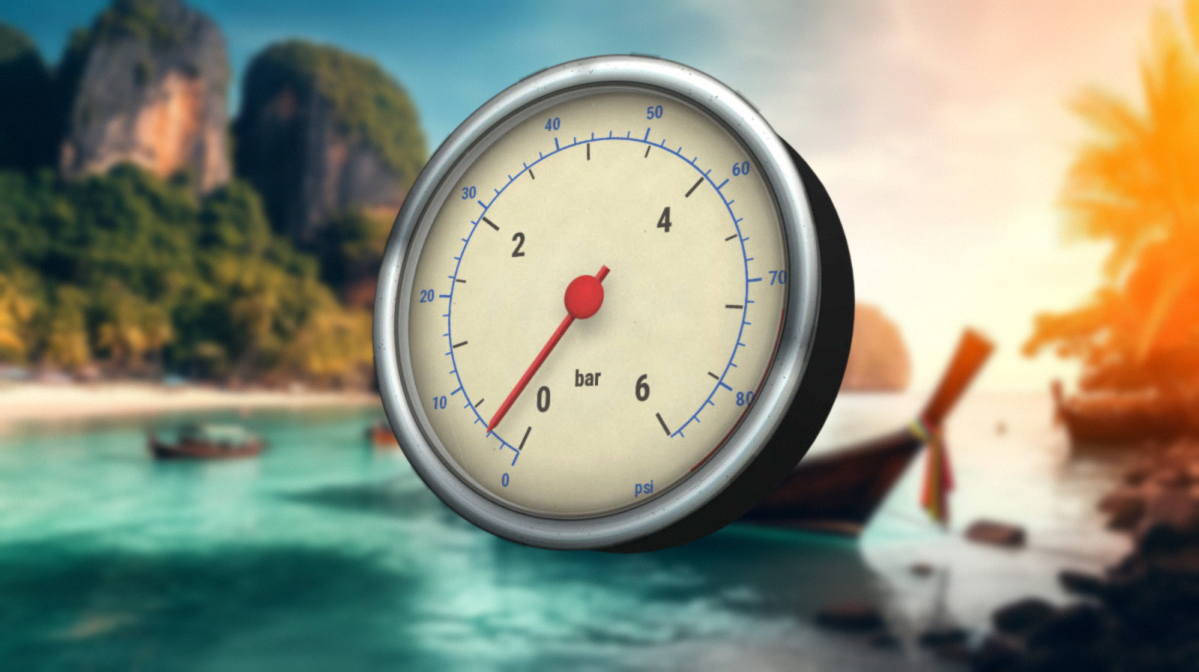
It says 0.25 bar
